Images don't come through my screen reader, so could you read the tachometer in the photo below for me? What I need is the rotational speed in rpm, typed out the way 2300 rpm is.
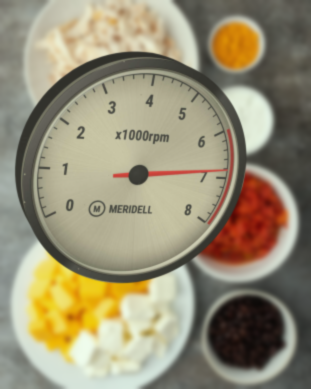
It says 6800 rpm
